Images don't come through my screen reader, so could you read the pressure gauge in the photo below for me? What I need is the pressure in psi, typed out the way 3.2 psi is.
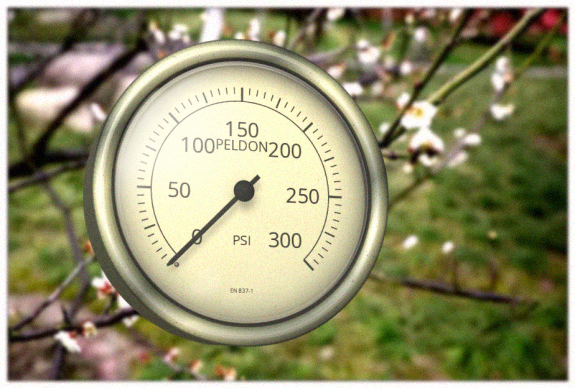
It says 0 psi
